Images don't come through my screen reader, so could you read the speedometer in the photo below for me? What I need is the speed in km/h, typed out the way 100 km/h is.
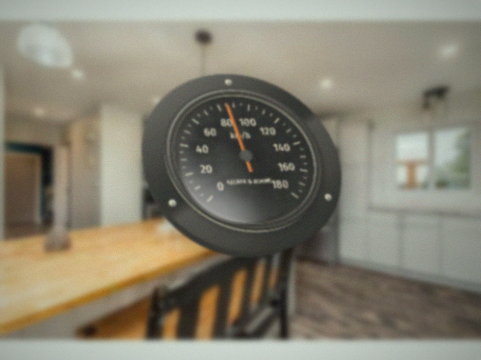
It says 85 km/h
